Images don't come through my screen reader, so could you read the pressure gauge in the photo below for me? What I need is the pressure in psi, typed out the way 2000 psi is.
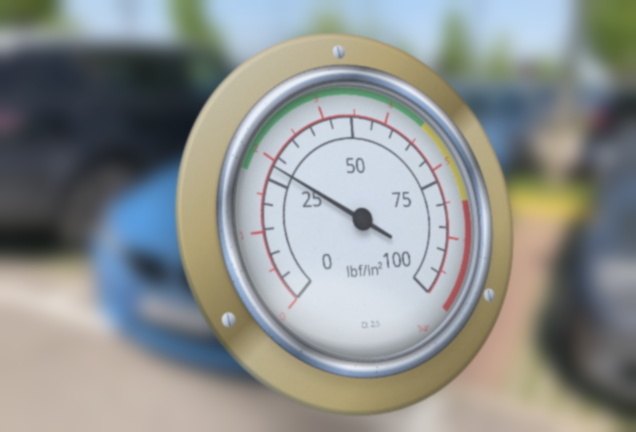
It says 27.5 psi
